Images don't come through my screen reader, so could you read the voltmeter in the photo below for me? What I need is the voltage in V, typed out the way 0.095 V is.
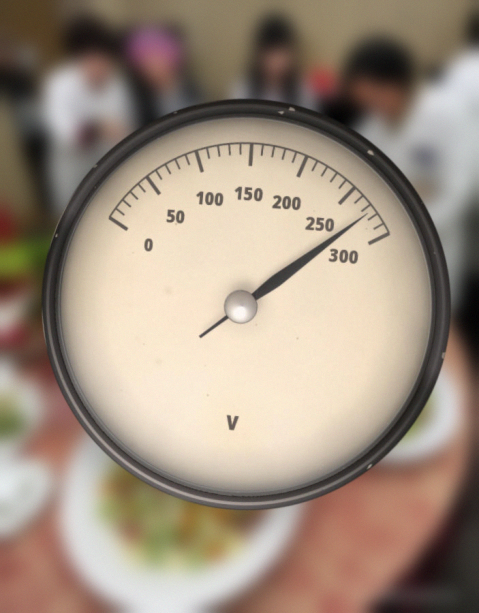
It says 275 V
